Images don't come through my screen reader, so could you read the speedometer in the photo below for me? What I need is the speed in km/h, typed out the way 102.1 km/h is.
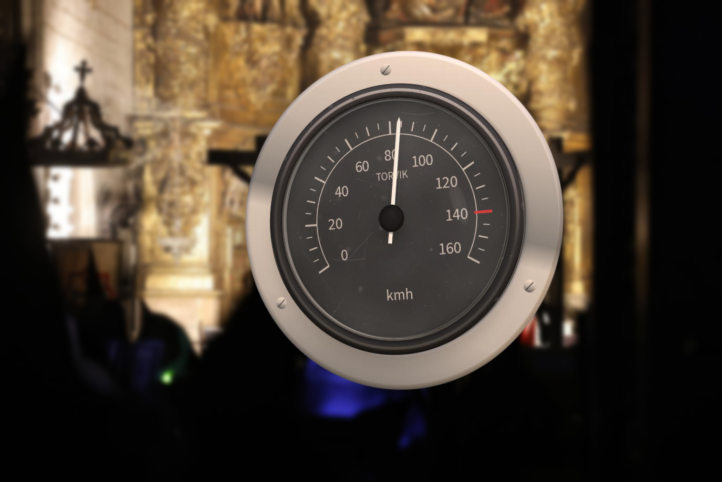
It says 85 km/h
